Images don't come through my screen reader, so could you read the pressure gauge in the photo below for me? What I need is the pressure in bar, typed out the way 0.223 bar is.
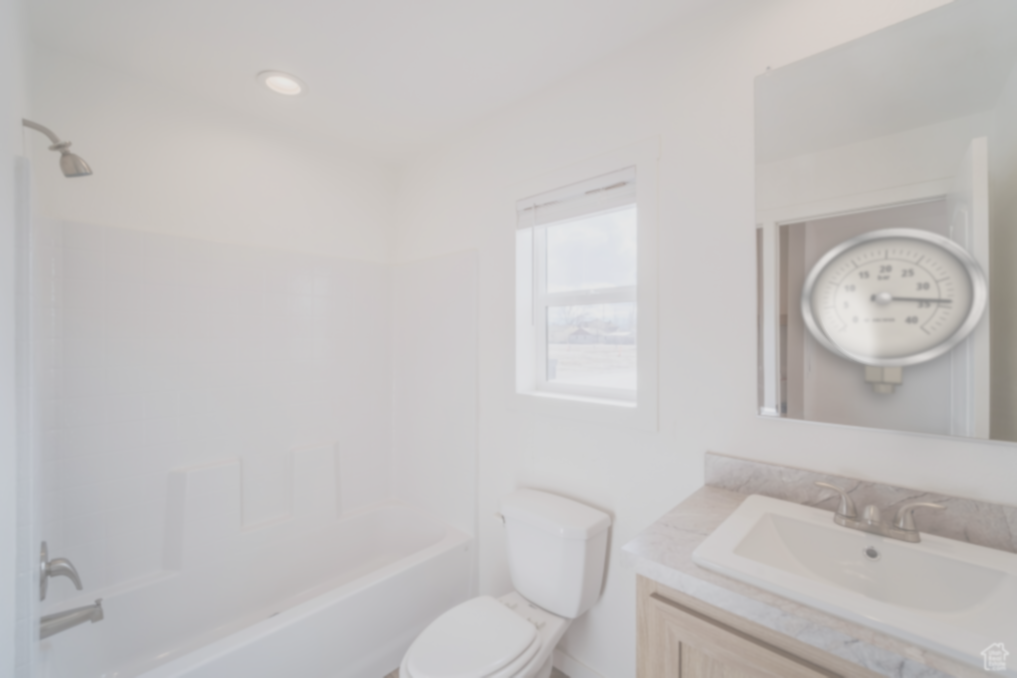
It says 34 bar
